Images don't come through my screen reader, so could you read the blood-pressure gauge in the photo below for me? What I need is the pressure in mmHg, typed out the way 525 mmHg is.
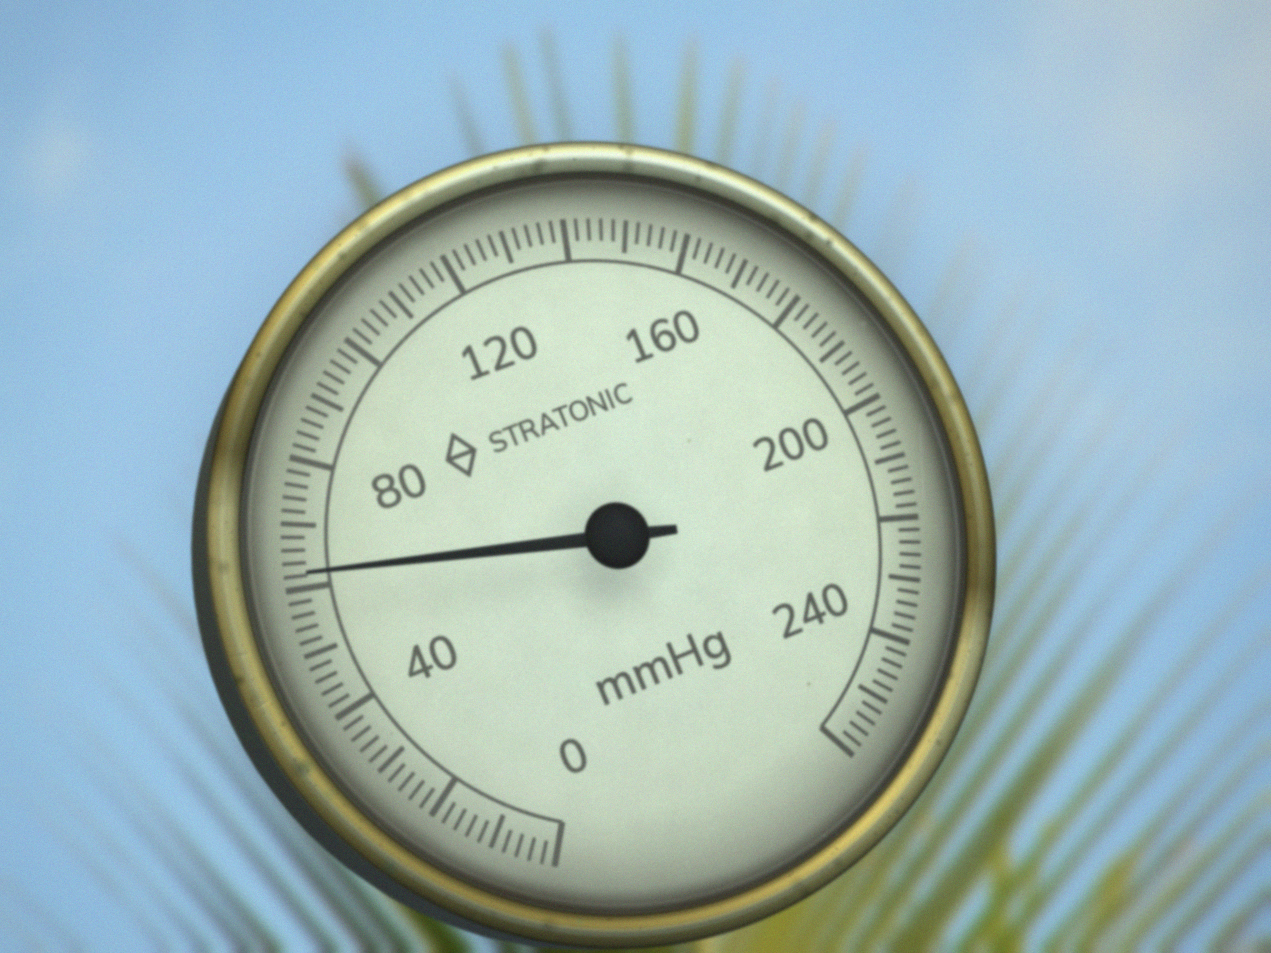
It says 62 mmHg
